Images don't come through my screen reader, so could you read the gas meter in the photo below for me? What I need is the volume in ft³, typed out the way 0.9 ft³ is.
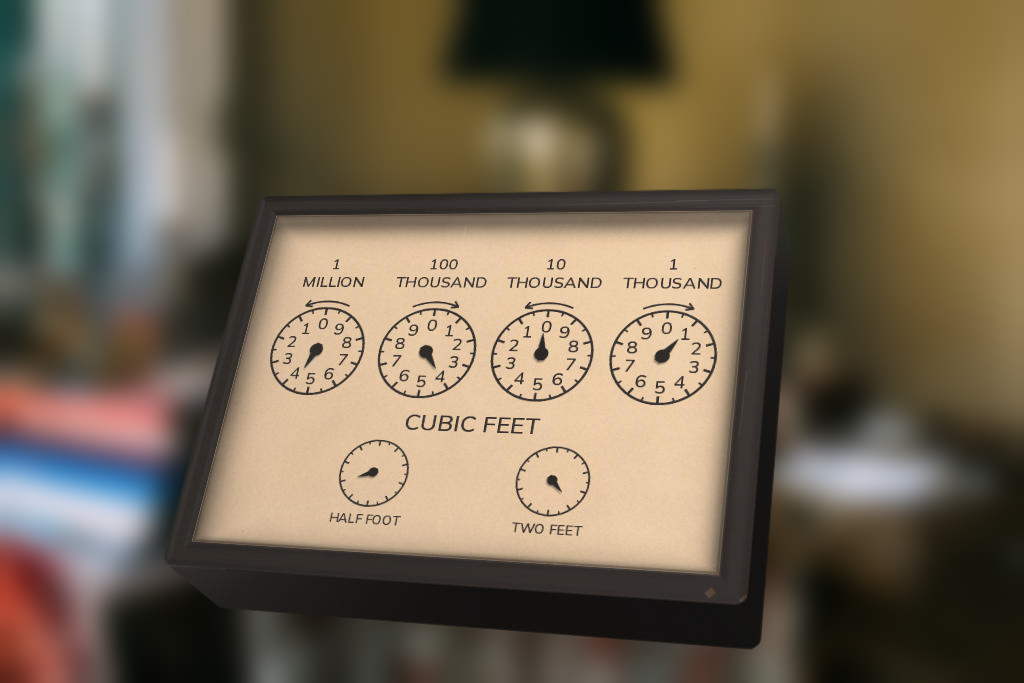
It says 440100 ft³
